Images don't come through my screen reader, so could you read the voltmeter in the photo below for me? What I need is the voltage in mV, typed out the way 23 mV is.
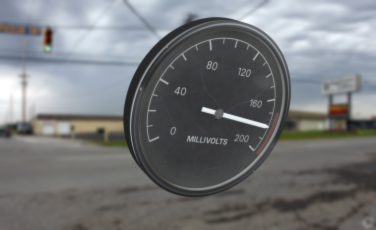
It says 180 mV
